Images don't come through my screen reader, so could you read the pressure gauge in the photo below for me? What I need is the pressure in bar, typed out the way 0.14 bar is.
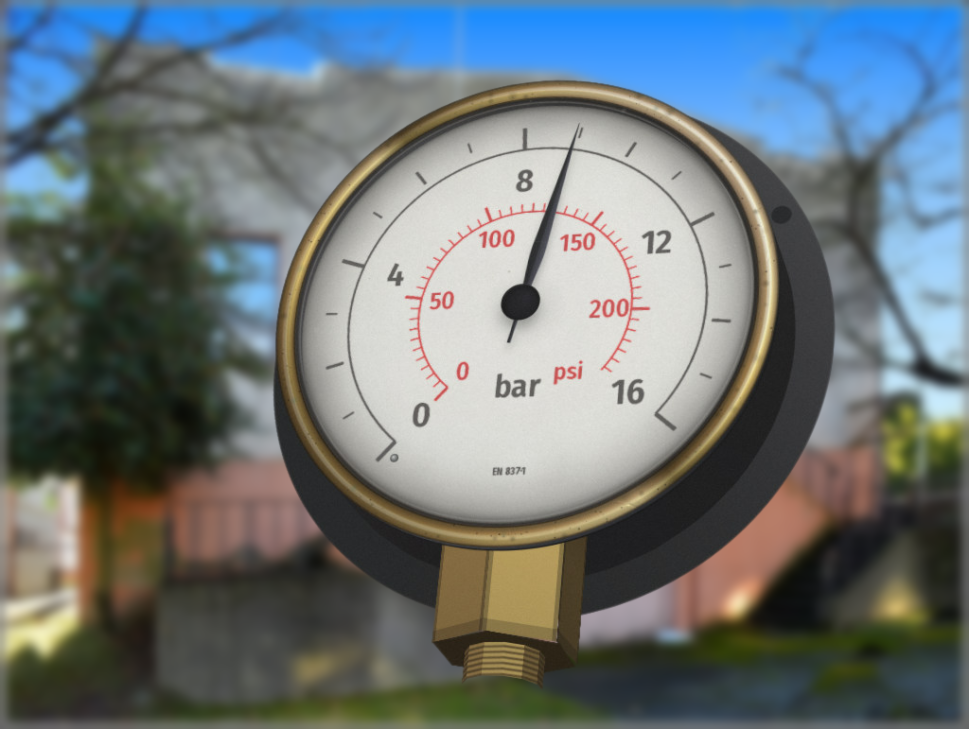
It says 9 bar
